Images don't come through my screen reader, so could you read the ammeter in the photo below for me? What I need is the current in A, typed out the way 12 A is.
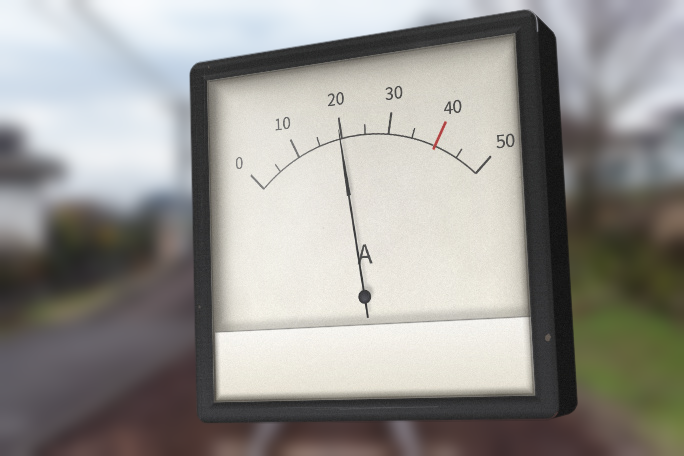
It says 20 A
